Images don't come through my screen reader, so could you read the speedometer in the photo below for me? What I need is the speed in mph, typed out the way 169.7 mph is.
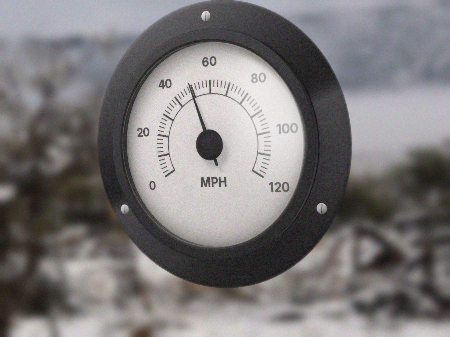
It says 50 mph
